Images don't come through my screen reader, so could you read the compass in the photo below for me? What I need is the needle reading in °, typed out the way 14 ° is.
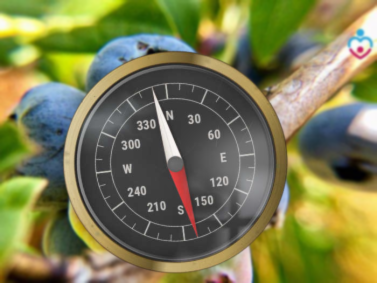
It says 170 °
